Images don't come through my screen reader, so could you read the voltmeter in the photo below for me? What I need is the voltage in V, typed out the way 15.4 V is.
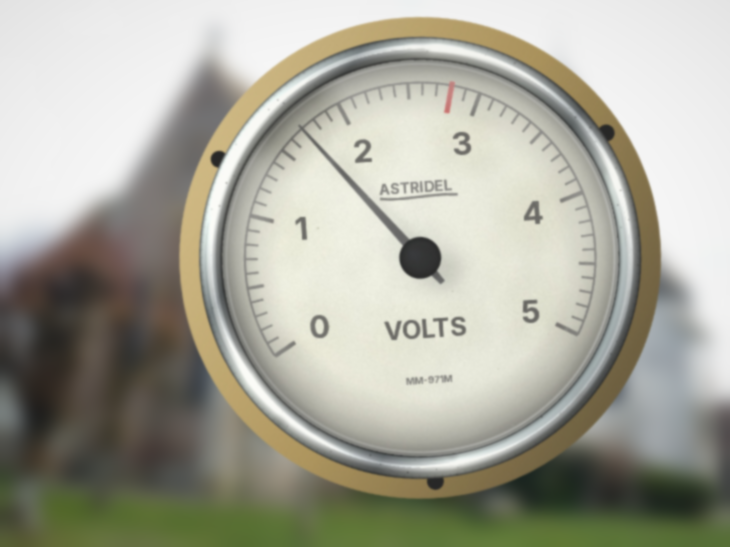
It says 1.7 V
